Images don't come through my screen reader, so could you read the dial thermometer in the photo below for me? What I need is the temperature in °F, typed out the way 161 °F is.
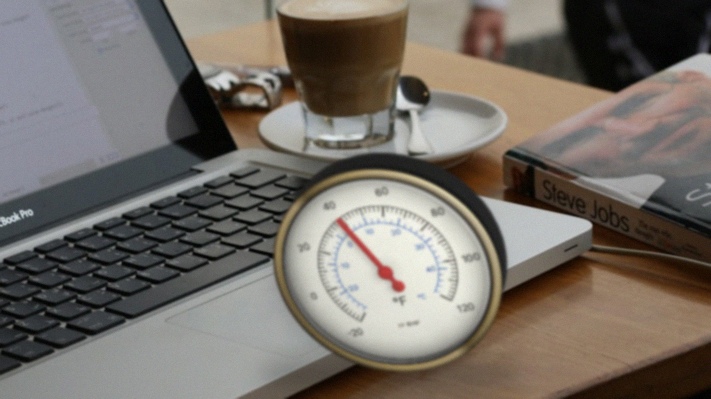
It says 40 °F
